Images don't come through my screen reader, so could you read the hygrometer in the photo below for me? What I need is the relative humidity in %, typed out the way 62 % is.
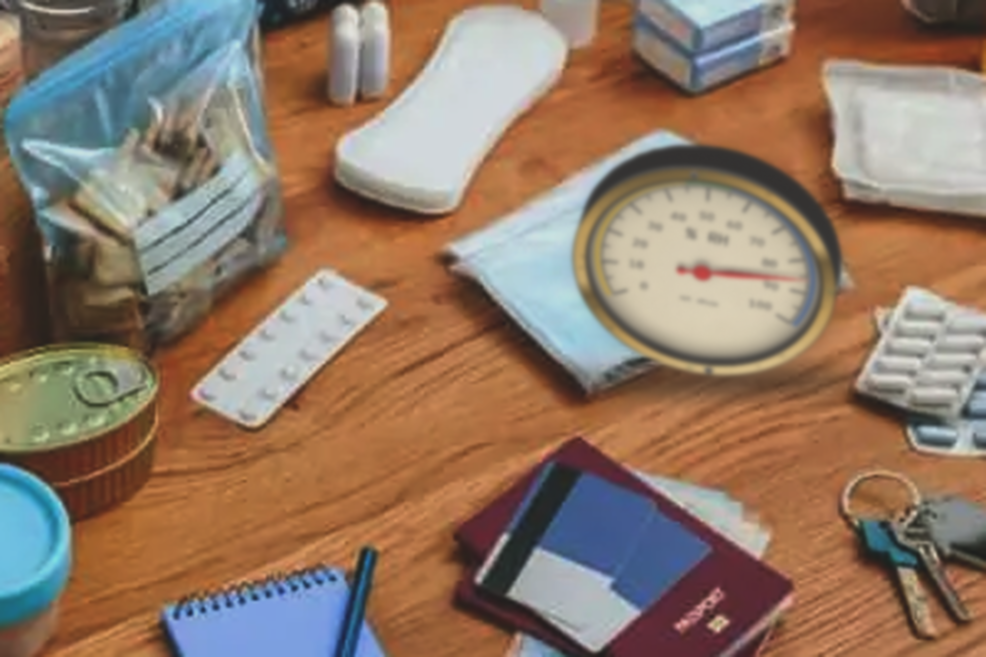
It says 85 %
